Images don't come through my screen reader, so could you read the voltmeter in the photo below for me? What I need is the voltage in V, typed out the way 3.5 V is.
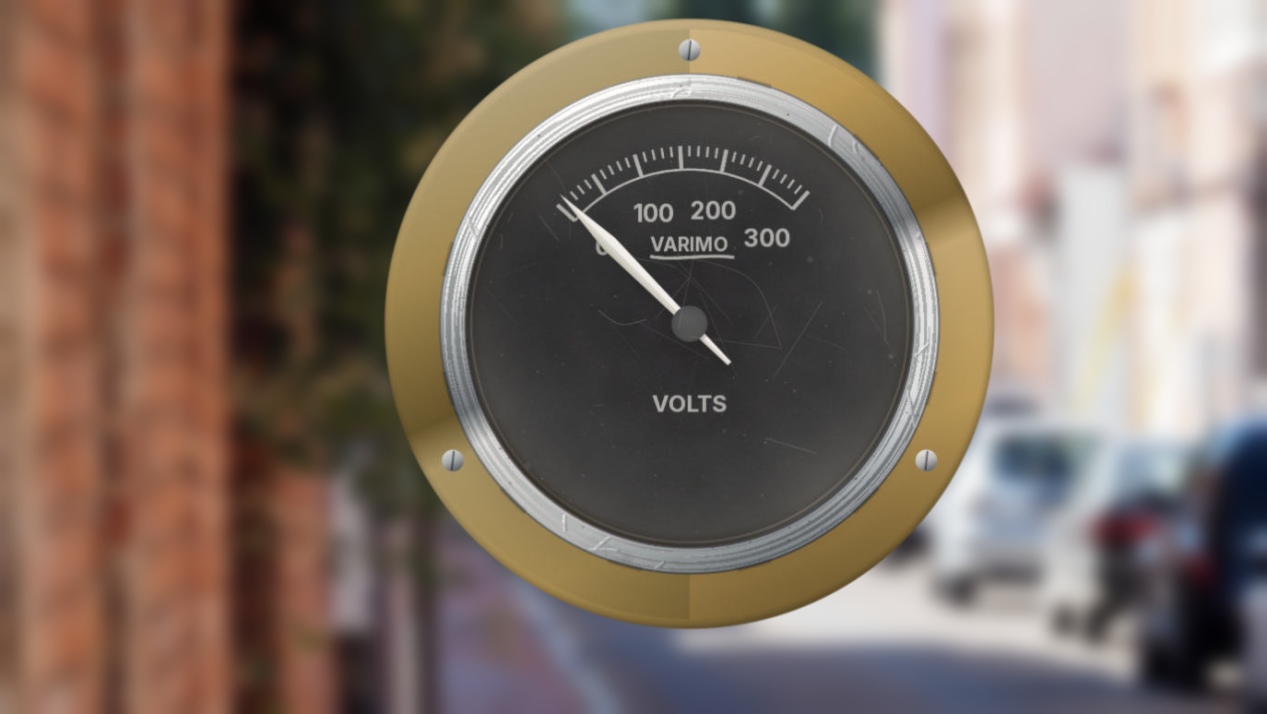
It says 10 V
